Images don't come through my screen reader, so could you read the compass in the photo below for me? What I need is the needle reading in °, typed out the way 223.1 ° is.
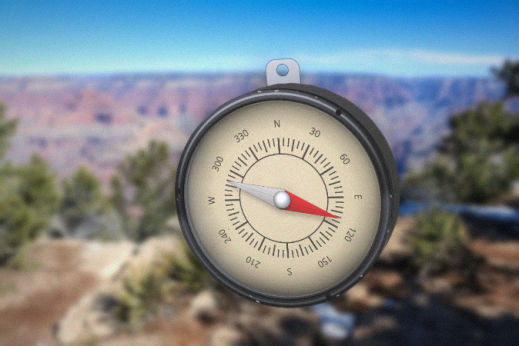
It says 110 °
